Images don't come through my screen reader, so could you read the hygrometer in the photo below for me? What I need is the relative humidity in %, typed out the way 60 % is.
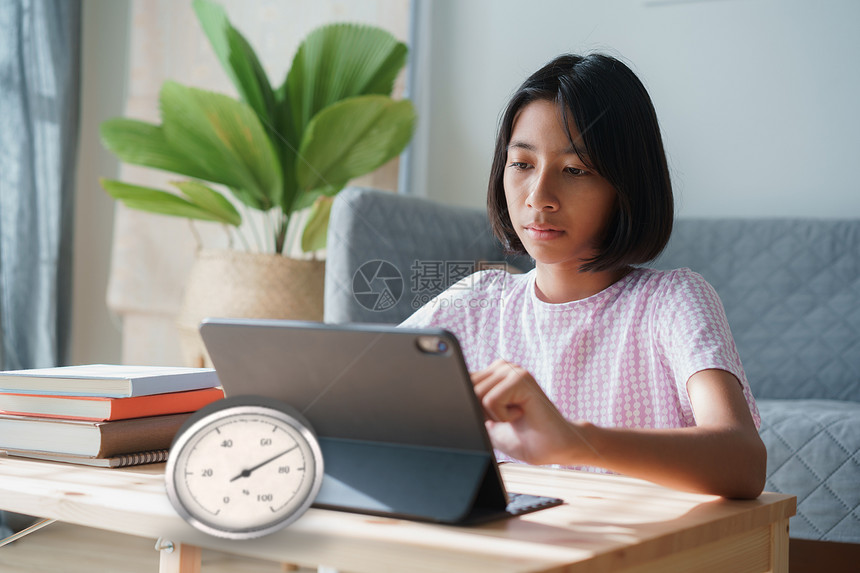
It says 70 %
